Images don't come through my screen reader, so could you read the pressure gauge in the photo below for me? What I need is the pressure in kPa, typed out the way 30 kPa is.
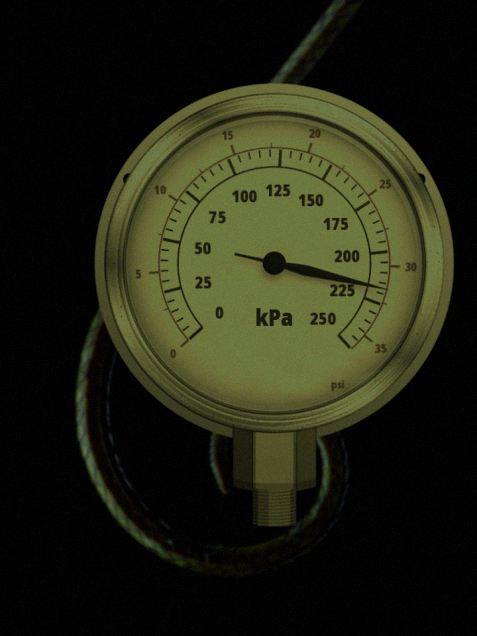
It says 217.5 kPa
